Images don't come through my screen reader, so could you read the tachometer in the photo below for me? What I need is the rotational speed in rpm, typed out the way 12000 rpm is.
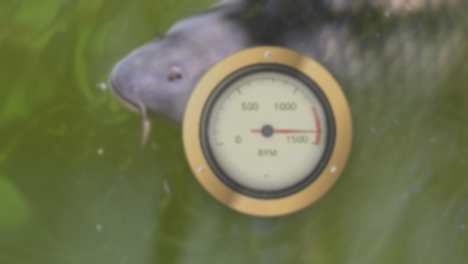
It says 1400 rpm
